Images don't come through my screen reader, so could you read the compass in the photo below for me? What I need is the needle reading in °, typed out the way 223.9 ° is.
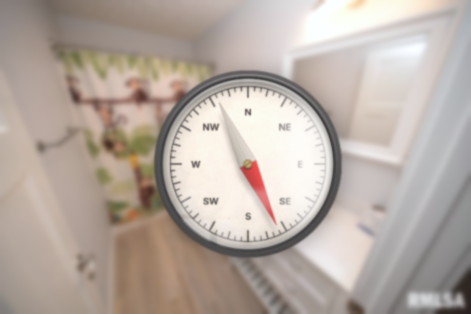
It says 155 °
